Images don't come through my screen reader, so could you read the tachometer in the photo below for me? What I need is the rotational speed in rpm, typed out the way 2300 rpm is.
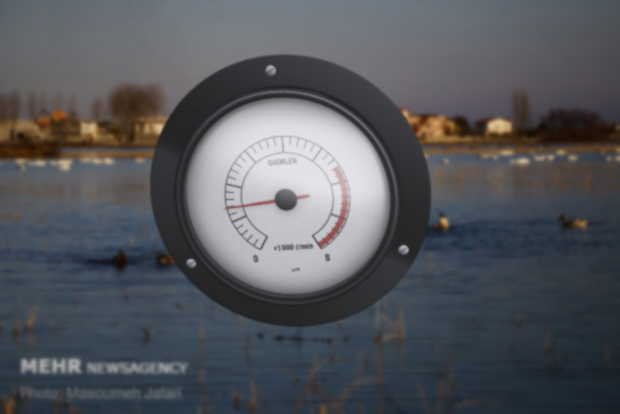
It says 1400 rpm
